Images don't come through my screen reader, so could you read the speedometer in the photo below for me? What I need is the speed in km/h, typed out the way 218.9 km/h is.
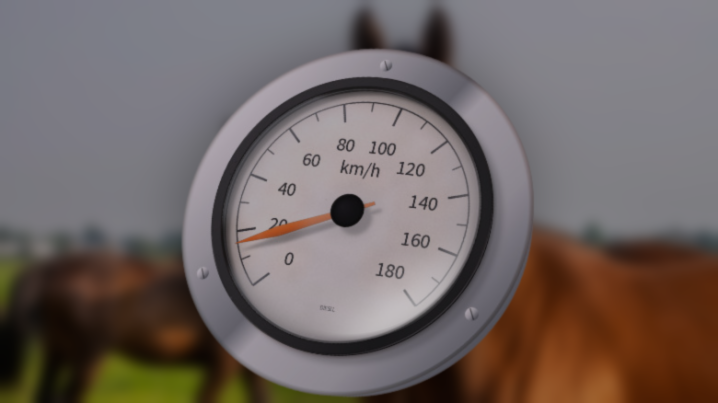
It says 15 km/h
